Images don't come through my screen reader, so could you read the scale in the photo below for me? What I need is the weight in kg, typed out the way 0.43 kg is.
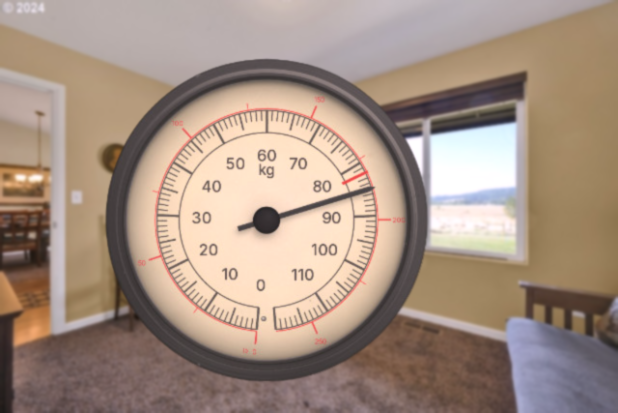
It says 85 kg
